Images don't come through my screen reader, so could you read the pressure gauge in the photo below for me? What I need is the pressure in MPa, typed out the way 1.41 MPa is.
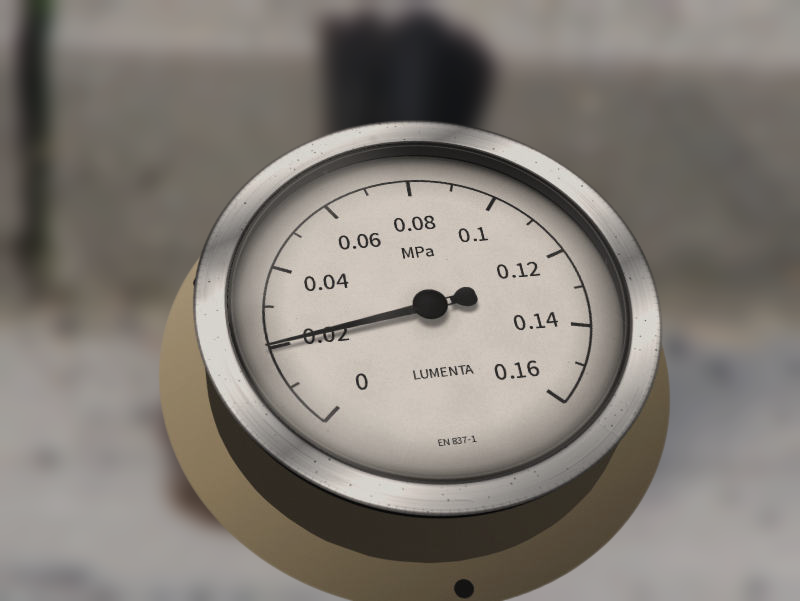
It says 0.02 MPa
